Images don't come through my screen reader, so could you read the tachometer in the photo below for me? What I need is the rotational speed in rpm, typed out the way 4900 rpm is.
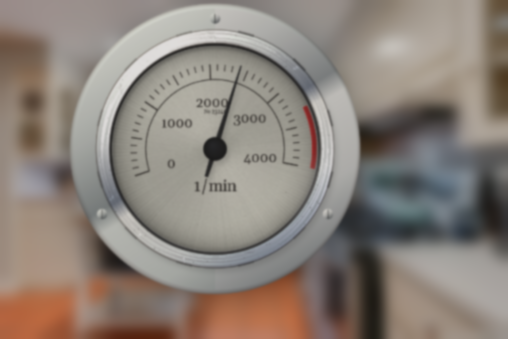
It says 2400 rpm
